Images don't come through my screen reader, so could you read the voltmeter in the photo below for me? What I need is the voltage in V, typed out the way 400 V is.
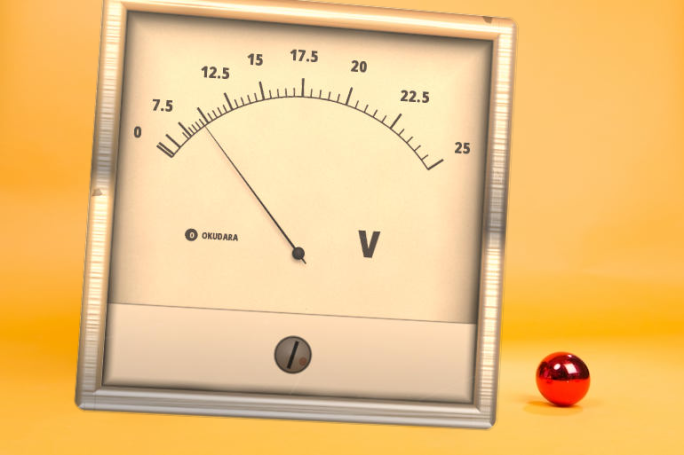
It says 9.5 V
